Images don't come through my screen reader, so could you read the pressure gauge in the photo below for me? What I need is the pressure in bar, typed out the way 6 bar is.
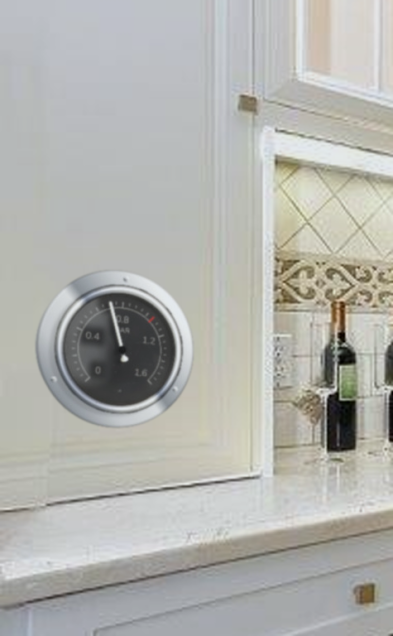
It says 0.7 bar
